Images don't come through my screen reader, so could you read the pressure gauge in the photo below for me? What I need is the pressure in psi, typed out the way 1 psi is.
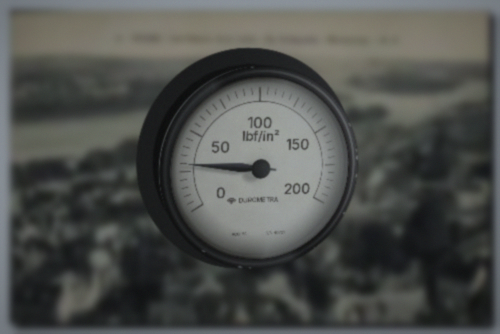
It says 30 psi
